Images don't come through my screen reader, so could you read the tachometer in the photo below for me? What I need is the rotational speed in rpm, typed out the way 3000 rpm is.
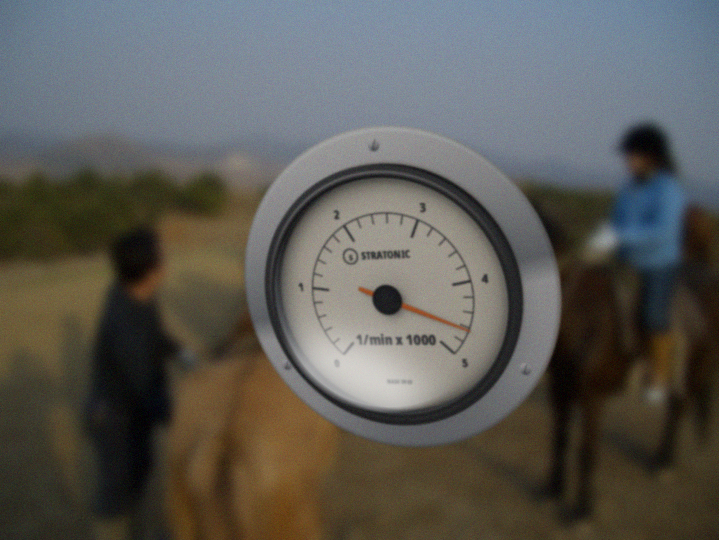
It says 4600 rpm
